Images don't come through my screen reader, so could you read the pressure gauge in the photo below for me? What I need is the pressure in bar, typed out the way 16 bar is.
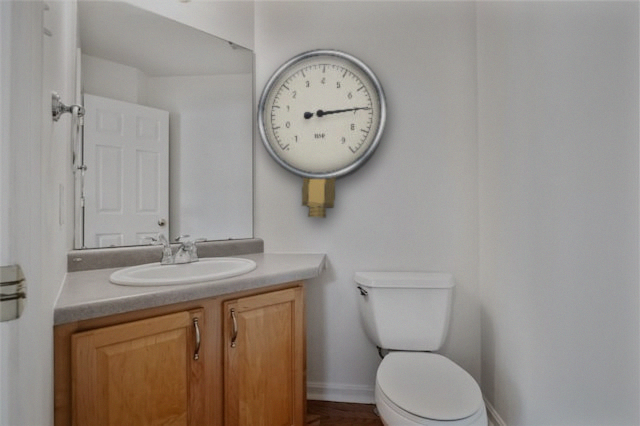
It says 7 bar
